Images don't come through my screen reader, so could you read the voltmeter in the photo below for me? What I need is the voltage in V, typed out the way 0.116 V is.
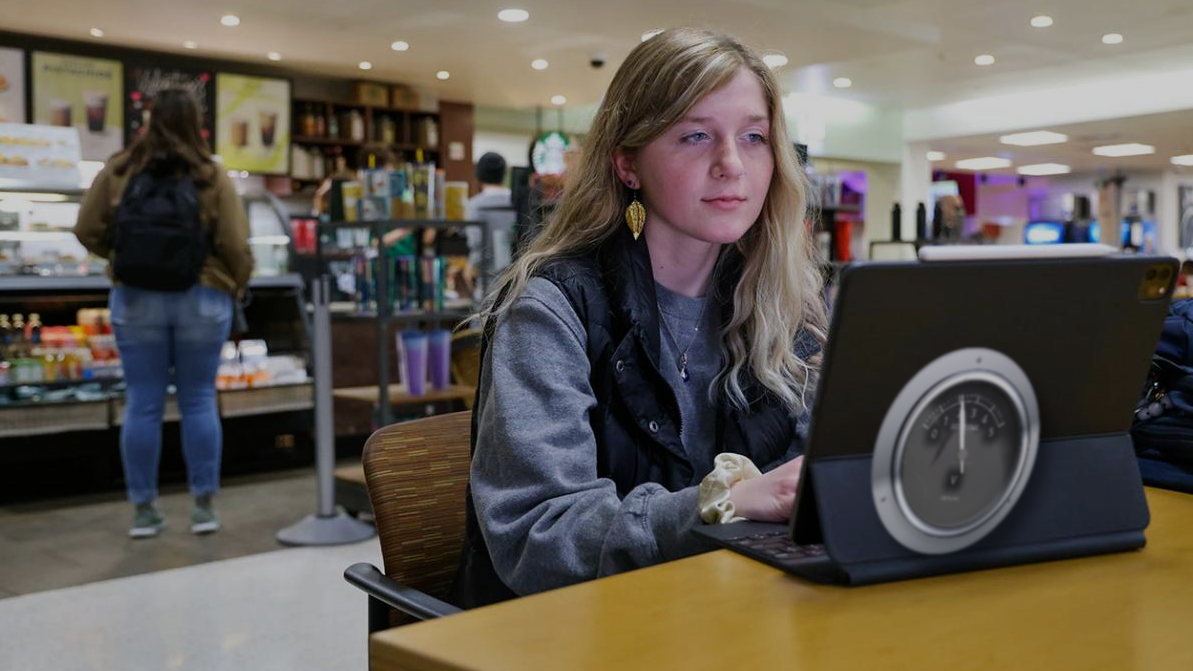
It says 2 V
